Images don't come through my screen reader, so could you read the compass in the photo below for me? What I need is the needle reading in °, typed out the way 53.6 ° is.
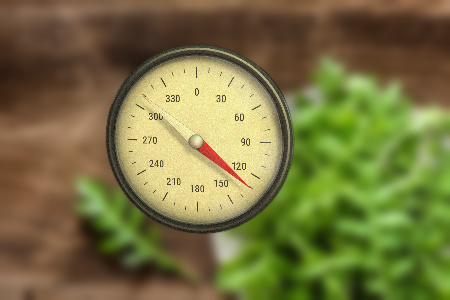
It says 130 °
